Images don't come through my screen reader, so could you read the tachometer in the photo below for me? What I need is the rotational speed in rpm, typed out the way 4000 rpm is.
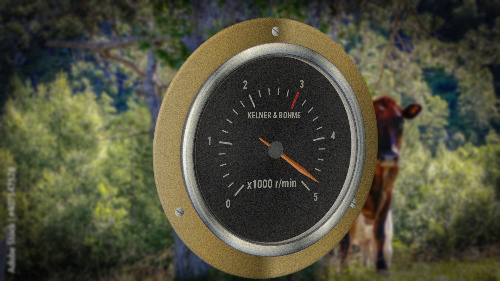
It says 4800 rpm
